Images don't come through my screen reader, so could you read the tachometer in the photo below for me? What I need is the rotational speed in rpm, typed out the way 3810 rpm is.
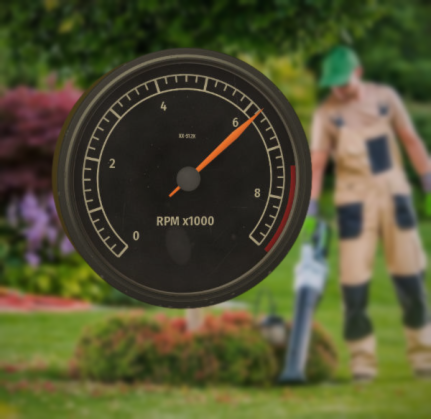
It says 6200 rpm
